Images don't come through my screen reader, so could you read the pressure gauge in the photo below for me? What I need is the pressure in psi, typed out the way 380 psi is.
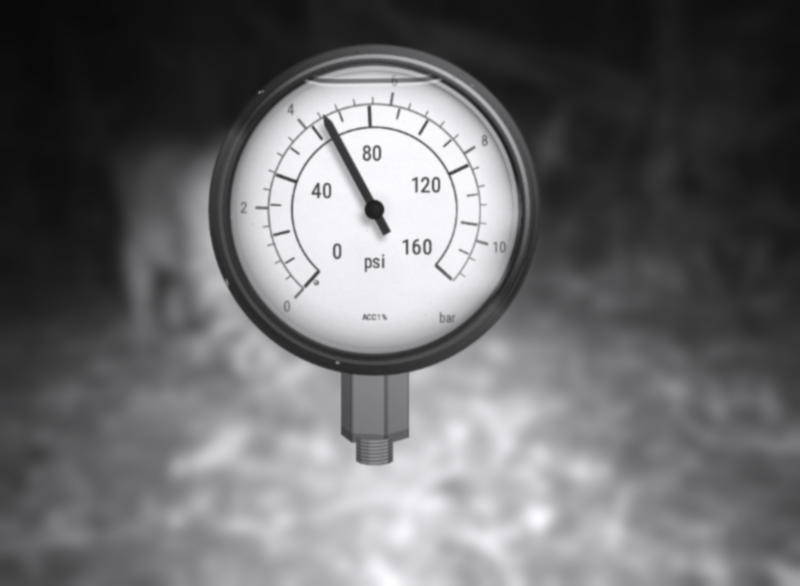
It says 65 psi
